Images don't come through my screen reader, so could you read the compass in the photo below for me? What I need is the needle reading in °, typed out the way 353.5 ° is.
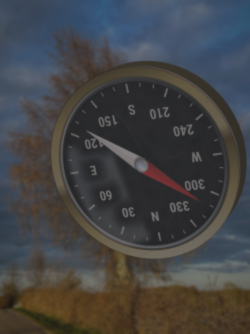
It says 310 °
